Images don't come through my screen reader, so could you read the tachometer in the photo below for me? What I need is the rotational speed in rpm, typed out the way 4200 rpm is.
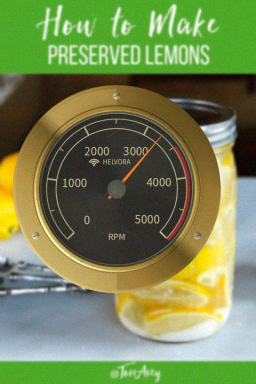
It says 3250 rpm
